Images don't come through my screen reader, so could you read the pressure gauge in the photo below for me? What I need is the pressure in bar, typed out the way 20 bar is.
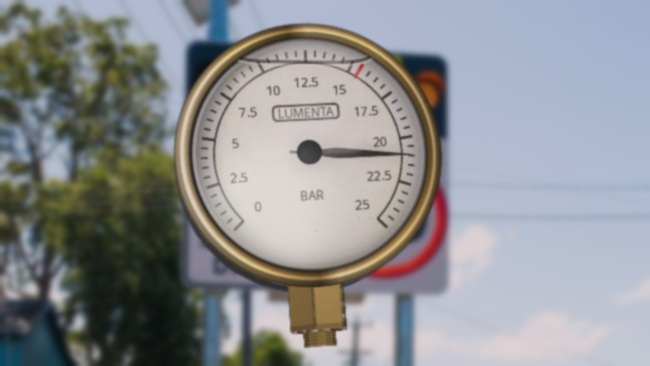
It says 21 bar
